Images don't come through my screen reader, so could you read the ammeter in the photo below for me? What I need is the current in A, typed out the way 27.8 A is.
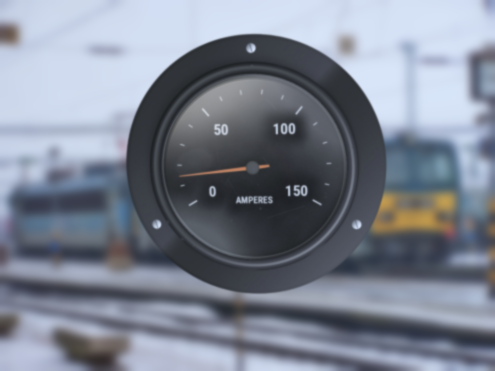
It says 15 A
